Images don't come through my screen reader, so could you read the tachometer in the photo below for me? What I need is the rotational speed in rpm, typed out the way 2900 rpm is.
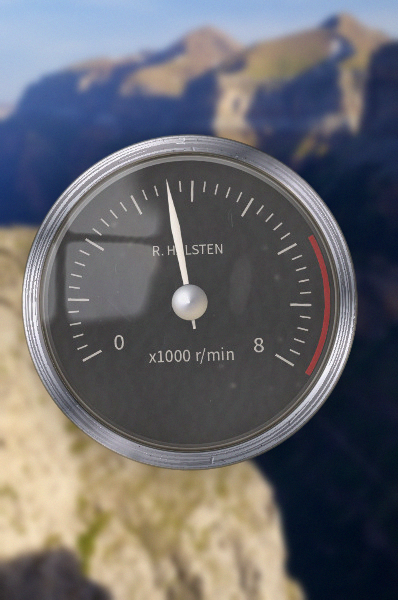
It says 3600 rpm
